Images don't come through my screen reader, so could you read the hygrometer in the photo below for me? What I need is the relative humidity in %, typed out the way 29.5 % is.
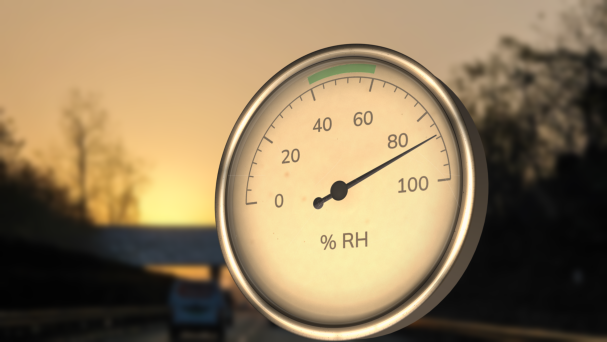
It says 88 %
